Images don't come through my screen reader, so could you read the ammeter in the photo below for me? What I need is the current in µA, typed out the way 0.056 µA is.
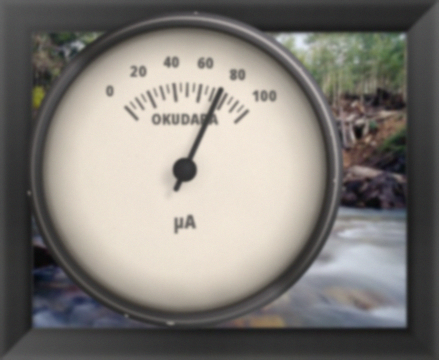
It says 75 µA
